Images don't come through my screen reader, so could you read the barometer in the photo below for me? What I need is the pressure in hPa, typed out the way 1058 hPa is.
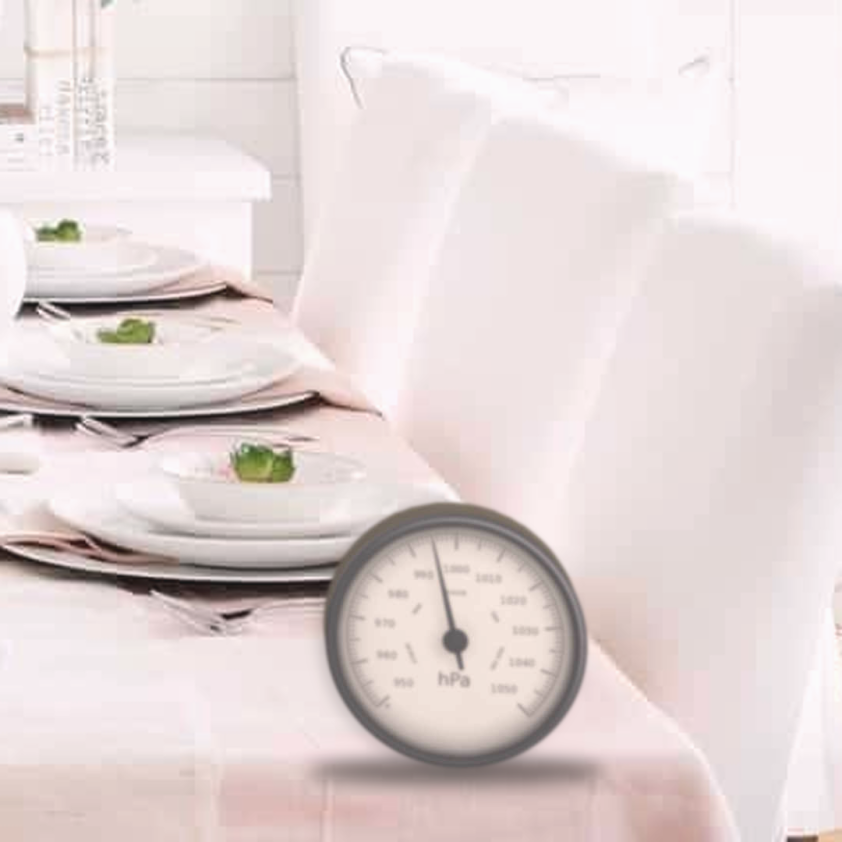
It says 995 hPa
